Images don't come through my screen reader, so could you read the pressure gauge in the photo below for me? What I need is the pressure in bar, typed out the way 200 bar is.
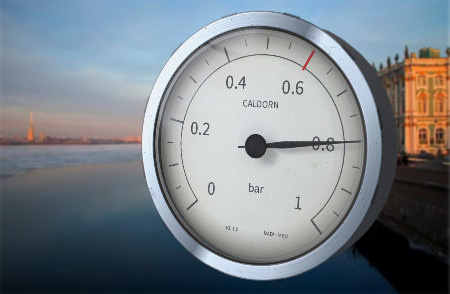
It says 0.8 bar
